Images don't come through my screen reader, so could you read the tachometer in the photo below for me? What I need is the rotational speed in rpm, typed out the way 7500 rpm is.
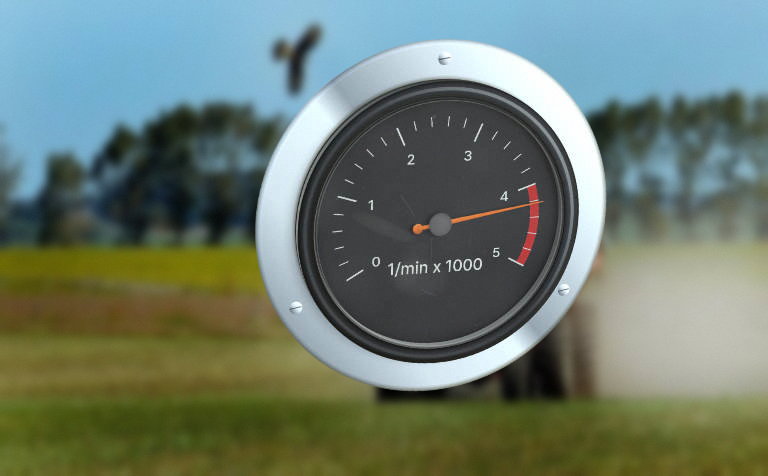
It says 4200 rpm
